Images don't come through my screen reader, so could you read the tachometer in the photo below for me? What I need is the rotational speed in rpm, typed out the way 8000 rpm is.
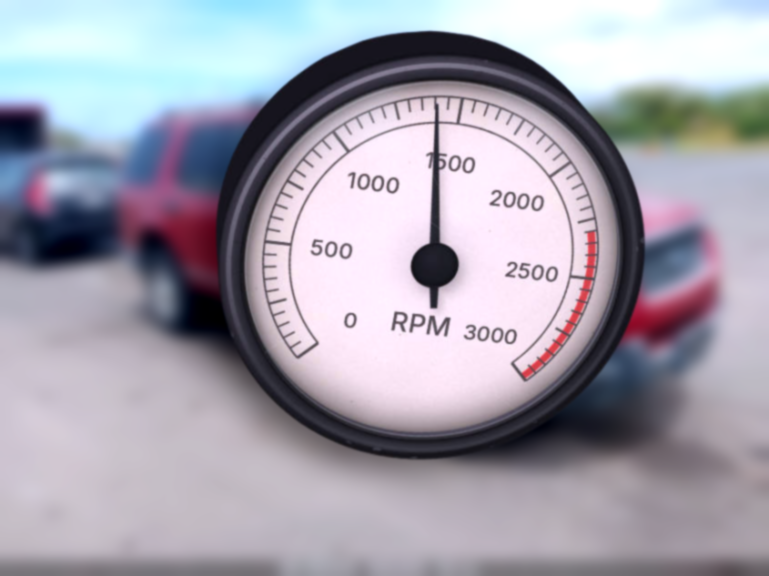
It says 1400 rpm
